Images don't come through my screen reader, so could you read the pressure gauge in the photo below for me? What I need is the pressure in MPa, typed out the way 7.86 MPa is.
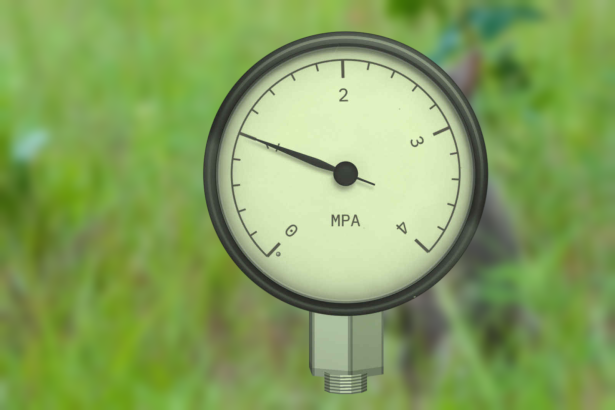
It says 1 MPa
